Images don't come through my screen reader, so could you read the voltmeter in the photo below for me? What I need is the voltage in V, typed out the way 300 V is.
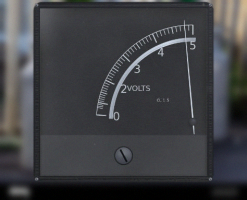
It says 4.8 V
